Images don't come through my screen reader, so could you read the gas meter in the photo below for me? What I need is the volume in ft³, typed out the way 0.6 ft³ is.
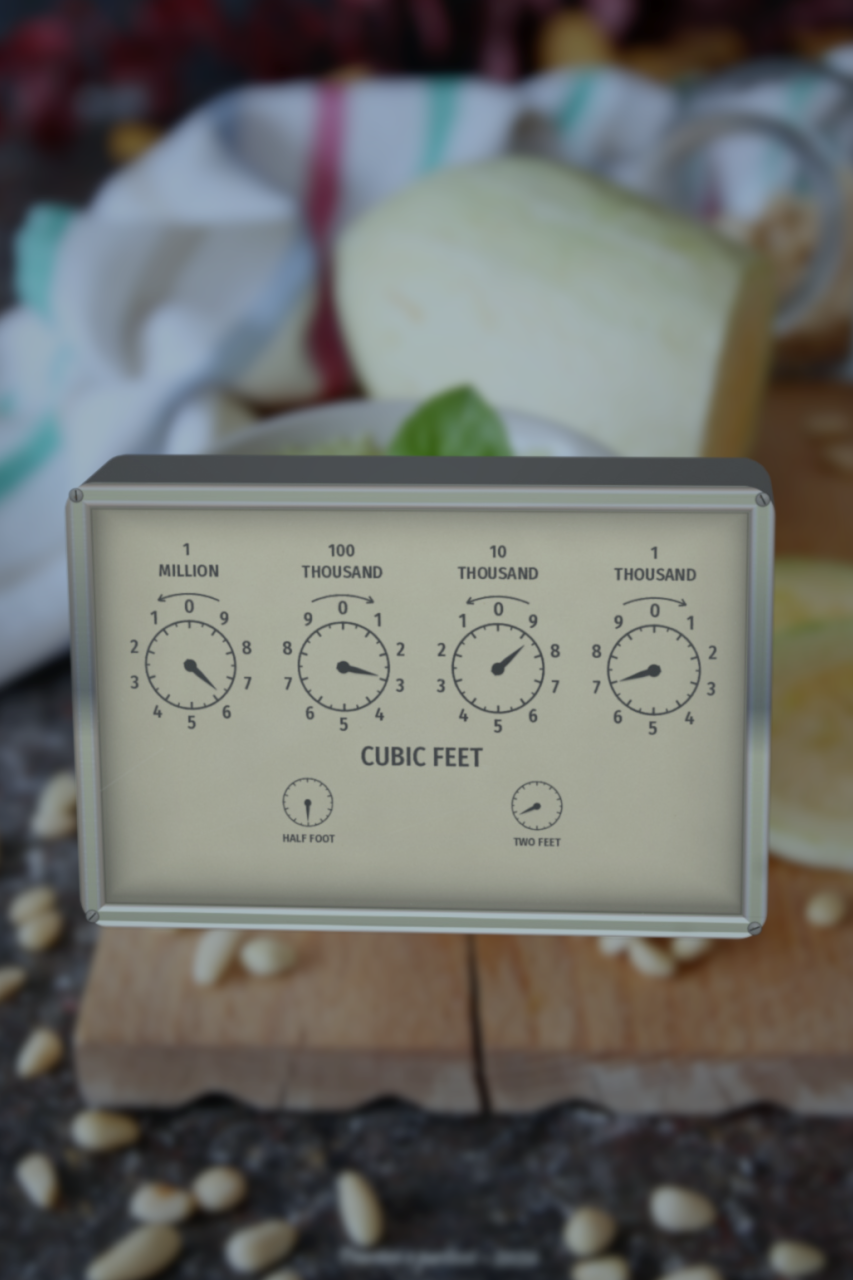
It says 628700 ft³
